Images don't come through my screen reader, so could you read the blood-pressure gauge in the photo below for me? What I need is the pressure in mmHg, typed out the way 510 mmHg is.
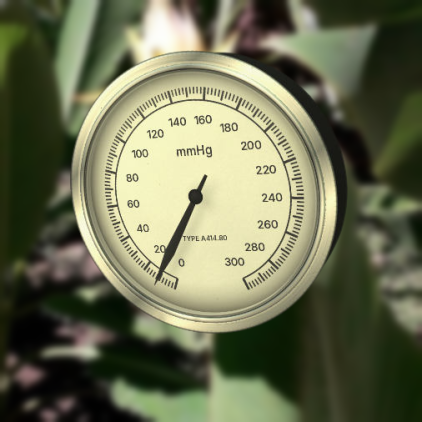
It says 10 mmHg
